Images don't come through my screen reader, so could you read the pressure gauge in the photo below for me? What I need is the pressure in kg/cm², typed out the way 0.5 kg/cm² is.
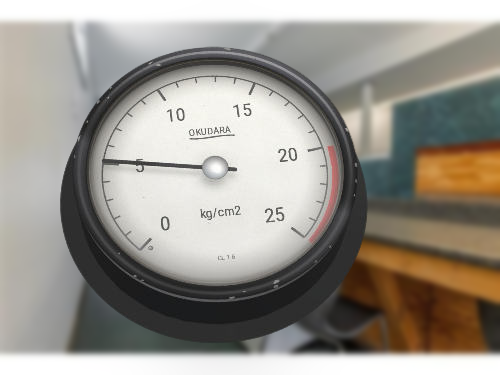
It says 5 kg/cm²
